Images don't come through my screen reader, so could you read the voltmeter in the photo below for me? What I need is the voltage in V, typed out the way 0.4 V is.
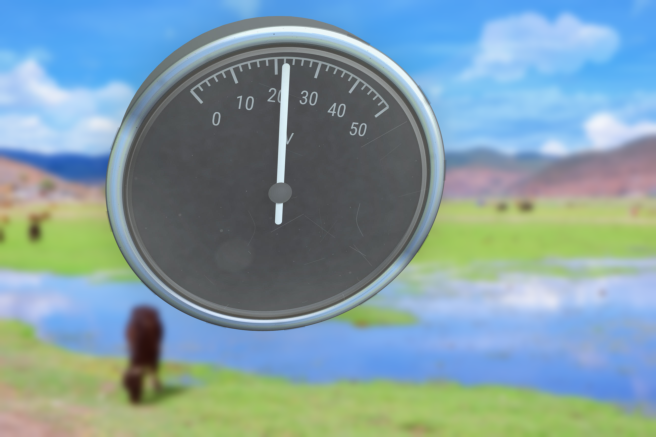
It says 22 V
